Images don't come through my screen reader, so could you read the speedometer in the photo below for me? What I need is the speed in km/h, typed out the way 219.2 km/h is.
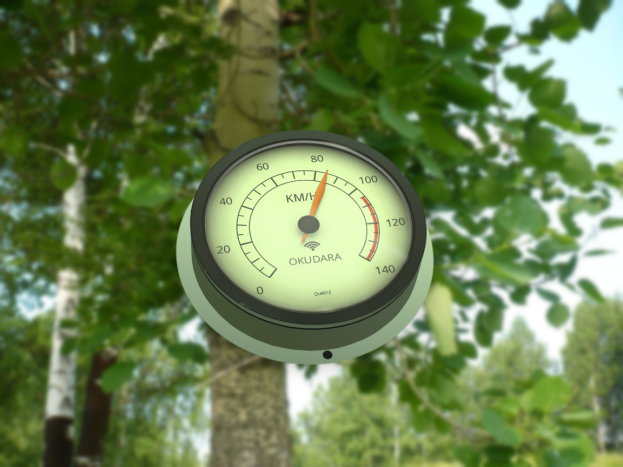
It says 85 km/h
